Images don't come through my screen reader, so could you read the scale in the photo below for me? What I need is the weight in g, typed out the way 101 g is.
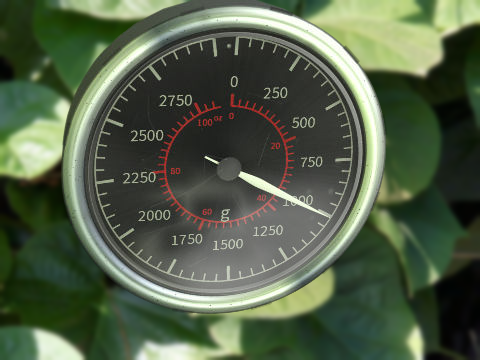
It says 1000 g
